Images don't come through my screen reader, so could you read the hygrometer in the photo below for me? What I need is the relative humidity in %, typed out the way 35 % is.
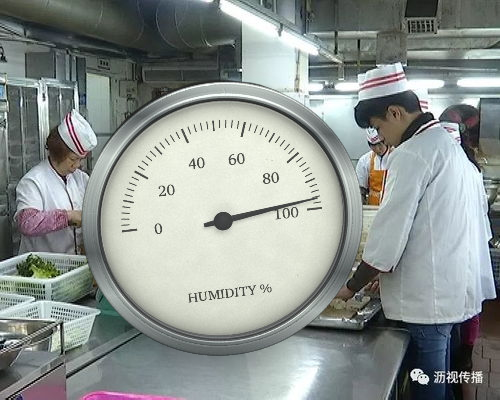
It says 96 %
